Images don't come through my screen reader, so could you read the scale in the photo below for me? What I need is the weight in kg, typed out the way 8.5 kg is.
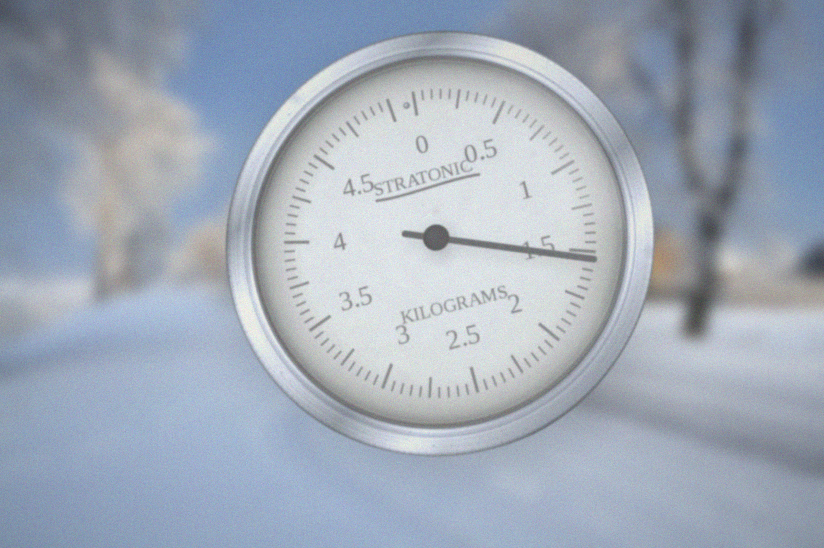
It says 1.55 kg
